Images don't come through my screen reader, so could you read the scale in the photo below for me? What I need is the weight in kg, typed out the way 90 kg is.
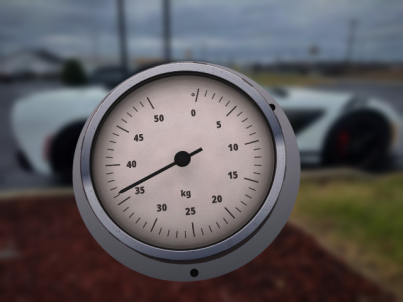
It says 36 kg
